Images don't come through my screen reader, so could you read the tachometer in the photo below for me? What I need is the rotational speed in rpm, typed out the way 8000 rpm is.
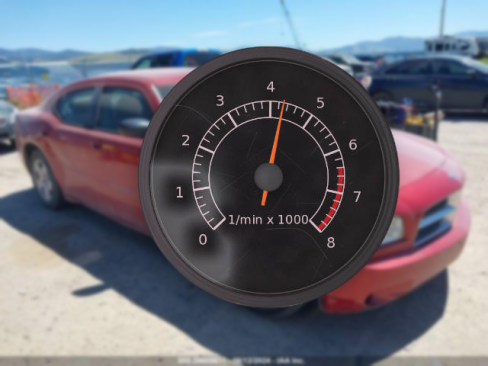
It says 4300 rpm
